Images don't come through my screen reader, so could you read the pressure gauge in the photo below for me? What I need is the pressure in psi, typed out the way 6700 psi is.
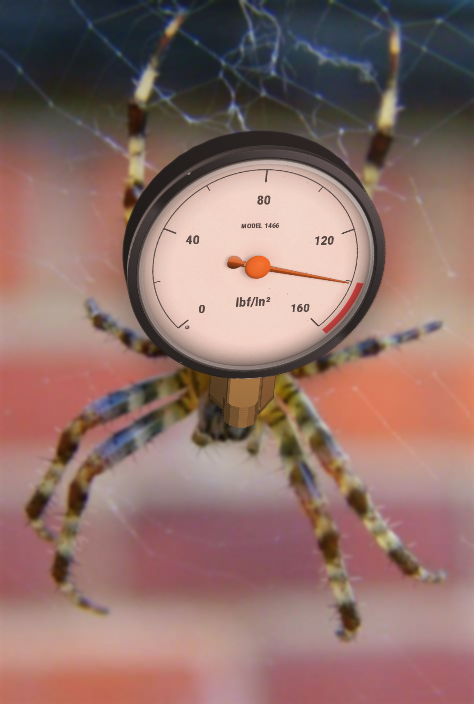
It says 140 psi
